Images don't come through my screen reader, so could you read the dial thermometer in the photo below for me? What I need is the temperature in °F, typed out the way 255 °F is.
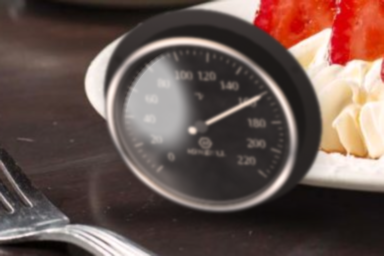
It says 160 °F
